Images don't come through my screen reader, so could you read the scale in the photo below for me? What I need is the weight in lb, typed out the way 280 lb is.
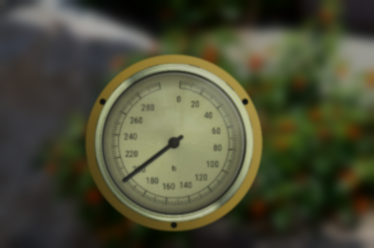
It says 200 lb
